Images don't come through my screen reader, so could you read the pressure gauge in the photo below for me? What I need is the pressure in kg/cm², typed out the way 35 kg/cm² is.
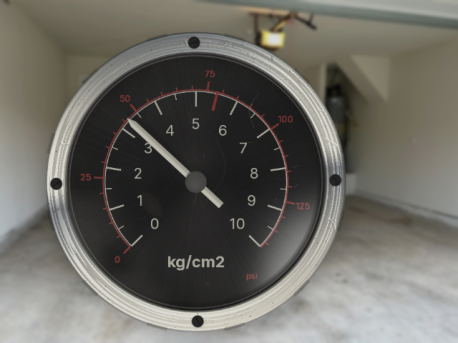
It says 3.25 kg/cm²
